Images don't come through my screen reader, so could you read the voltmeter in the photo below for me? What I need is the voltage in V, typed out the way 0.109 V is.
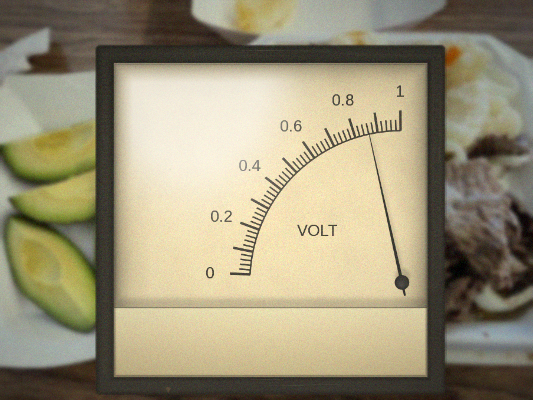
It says 0.86 V
